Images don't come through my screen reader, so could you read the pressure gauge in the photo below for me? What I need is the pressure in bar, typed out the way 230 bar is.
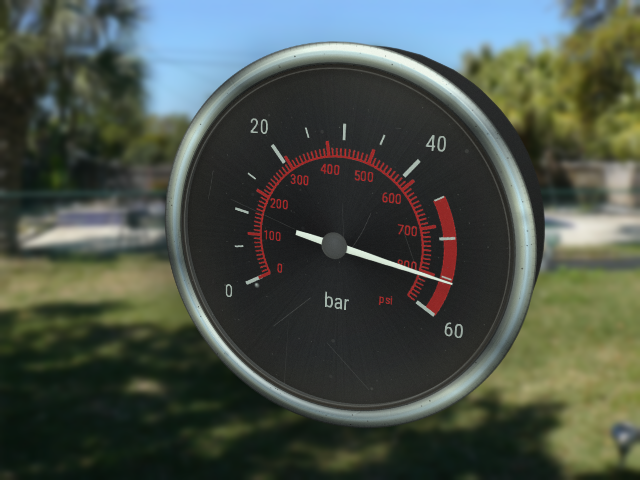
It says 55 bar
